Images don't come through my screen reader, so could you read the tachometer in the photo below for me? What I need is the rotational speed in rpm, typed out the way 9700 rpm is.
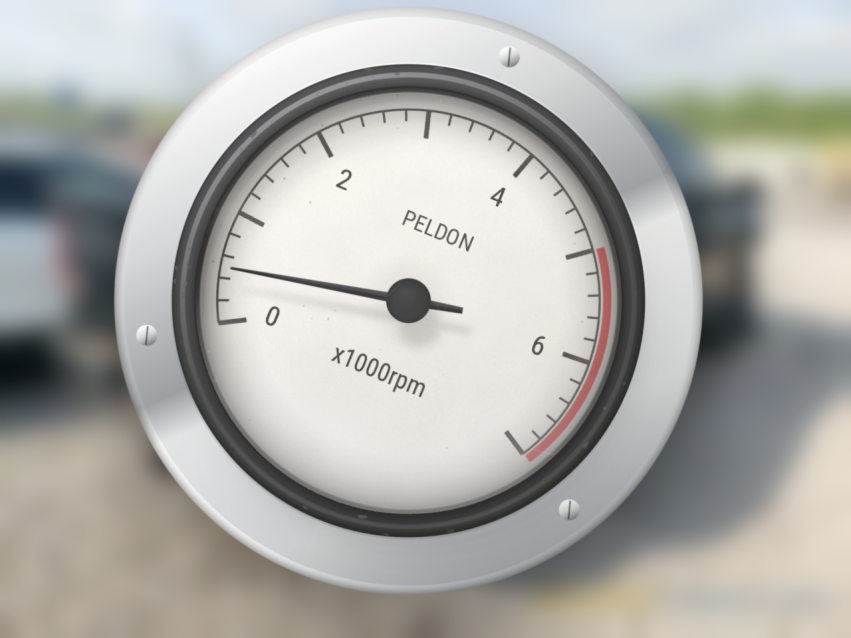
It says 500 rpm
